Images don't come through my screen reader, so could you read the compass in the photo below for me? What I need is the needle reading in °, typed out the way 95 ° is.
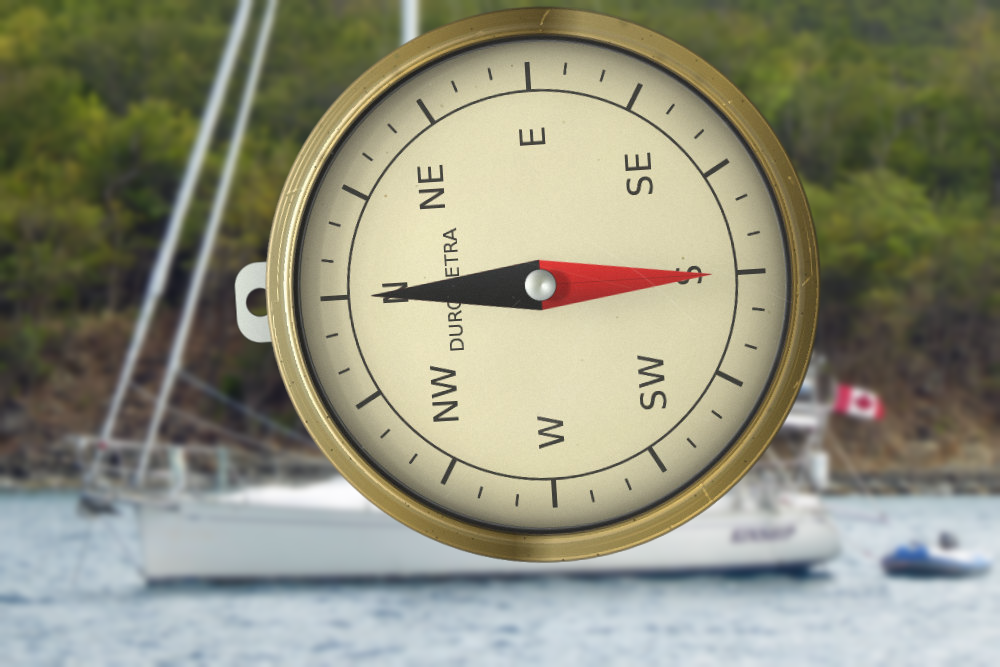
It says 180 °
